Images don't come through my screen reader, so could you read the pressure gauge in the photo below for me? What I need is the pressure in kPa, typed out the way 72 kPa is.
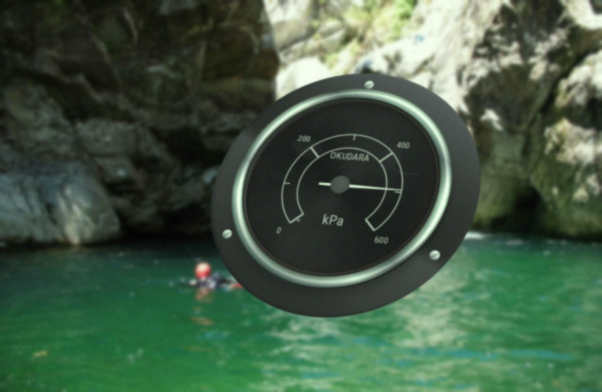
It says 500 kPa
